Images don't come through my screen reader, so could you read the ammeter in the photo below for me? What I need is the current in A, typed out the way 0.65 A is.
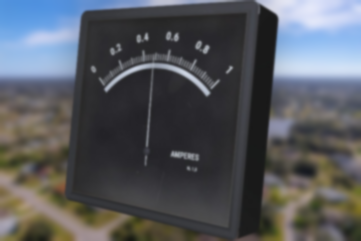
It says 0.5 A
